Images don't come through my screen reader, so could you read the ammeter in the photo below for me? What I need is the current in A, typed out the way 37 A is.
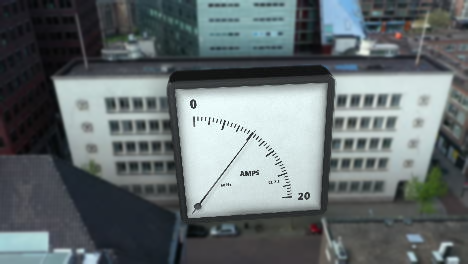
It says 8 A
